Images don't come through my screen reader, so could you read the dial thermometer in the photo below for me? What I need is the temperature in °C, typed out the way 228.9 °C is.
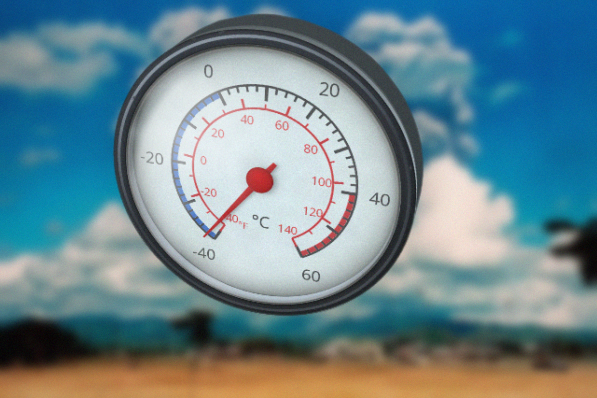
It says -38 °C
